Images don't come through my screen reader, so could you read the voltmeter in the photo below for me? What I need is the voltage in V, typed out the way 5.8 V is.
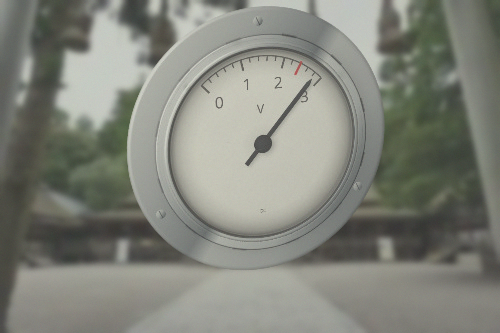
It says 2.8 V
